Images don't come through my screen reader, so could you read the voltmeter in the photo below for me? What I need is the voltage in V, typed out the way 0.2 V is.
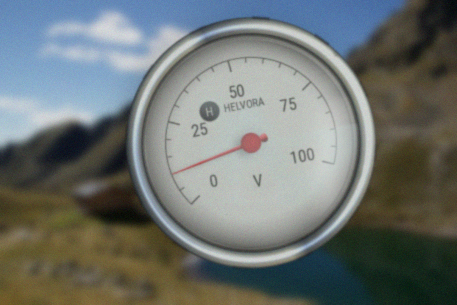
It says 10 V
